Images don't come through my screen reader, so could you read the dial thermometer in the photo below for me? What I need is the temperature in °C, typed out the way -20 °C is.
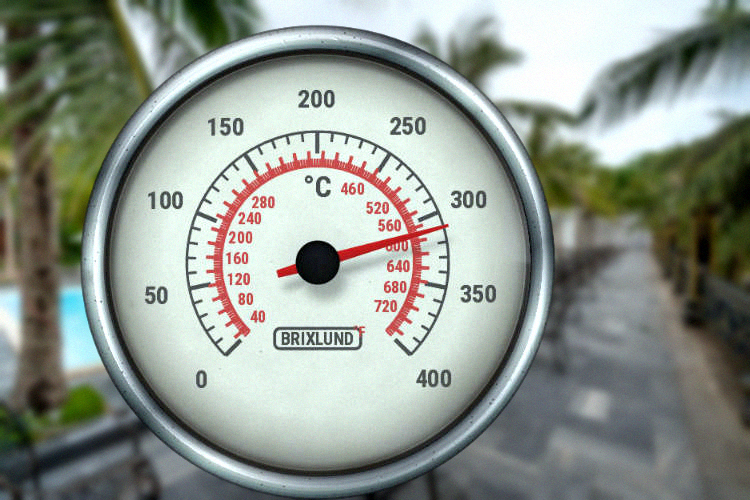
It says 310 °C
